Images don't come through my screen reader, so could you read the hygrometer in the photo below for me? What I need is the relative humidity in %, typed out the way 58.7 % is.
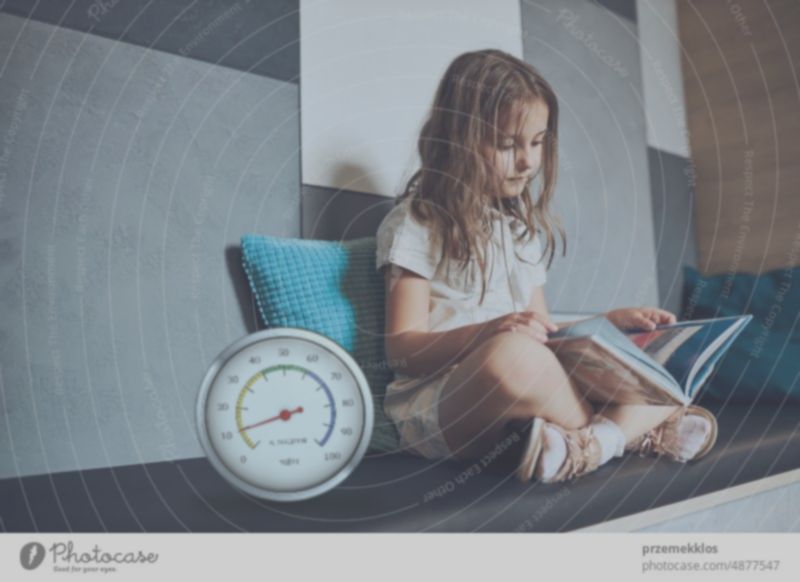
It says 10 %
